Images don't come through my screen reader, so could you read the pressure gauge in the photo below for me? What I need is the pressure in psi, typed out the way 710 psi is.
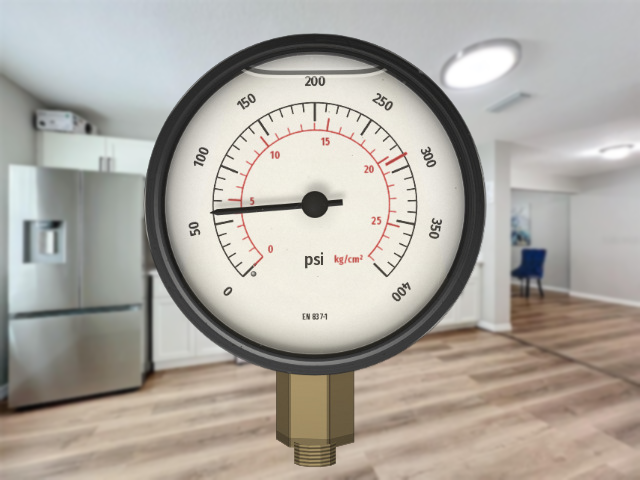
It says 60 psi
